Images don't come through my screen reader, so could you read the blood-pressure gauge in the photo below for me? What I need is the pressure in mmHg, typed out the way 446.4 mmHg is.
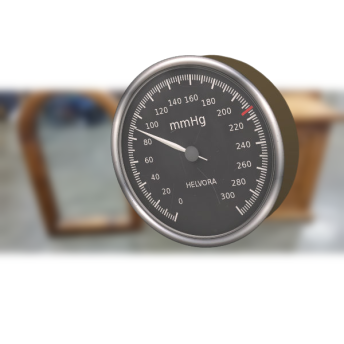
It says 90 mmHg
